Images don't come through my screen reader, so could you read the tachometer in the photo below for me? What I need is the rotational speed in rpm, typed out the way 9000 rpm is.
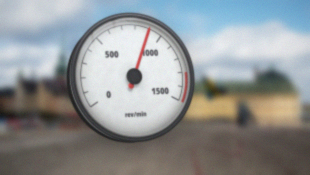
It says 900 rpm
